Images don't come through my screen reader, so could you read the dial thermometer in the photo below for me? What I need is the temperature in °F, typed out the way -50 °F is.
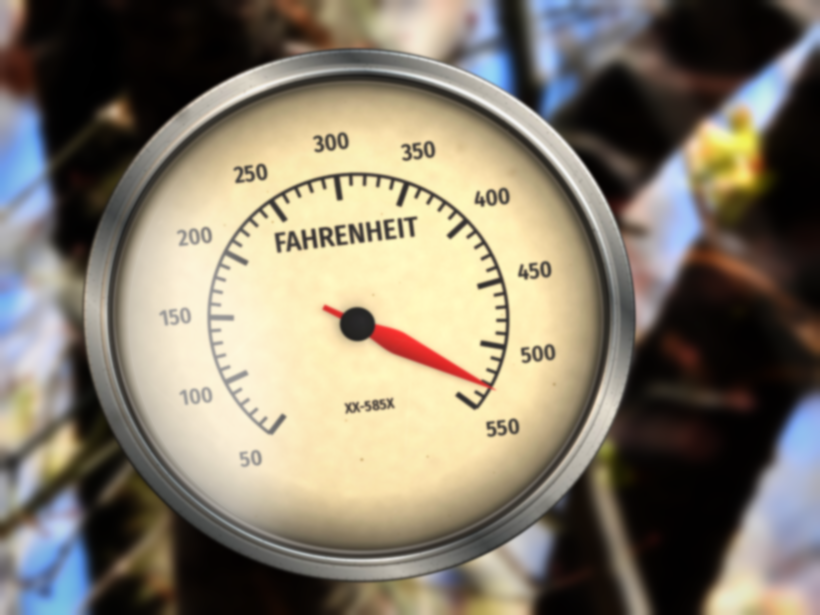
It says 530 °F
